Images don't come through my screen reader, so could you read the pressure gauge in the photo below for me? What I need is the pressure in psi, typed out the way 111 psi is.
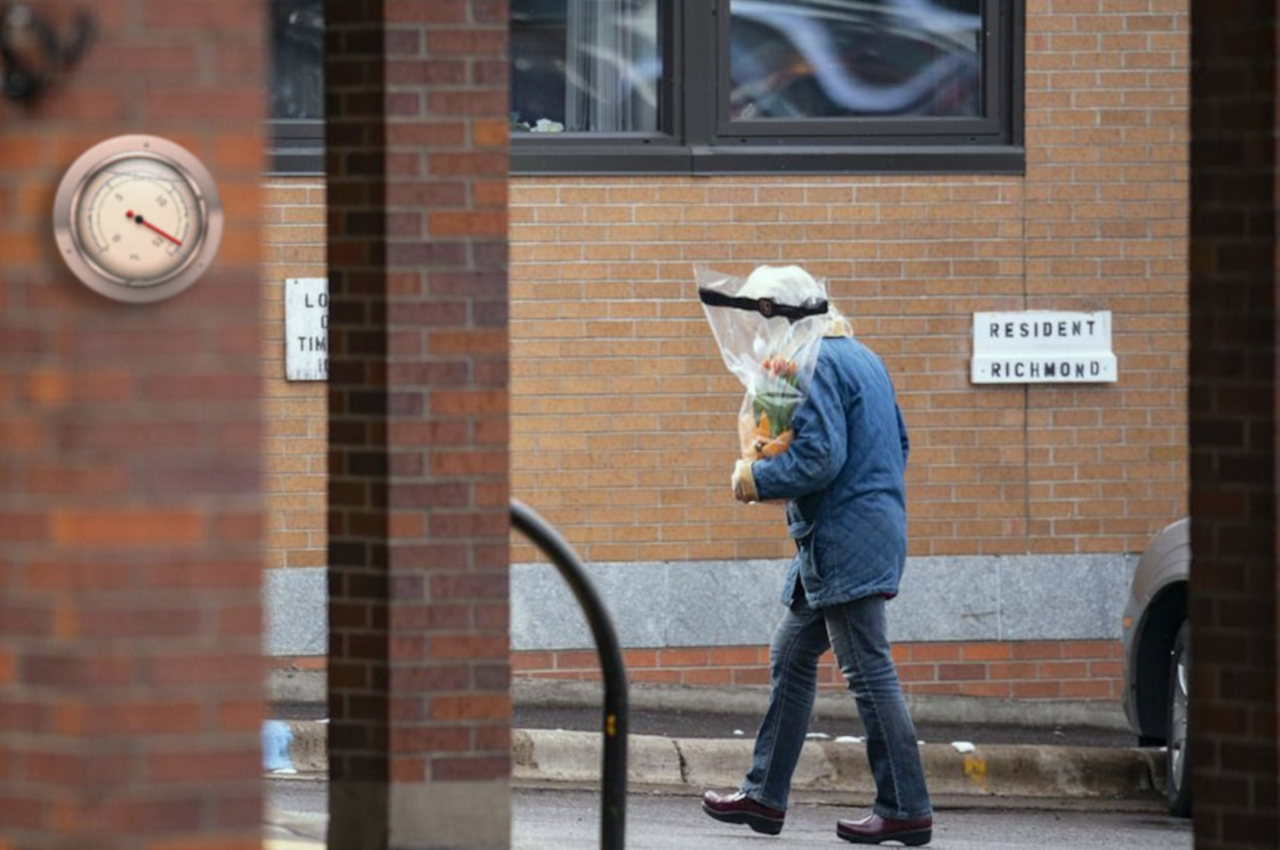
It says 14 psi
